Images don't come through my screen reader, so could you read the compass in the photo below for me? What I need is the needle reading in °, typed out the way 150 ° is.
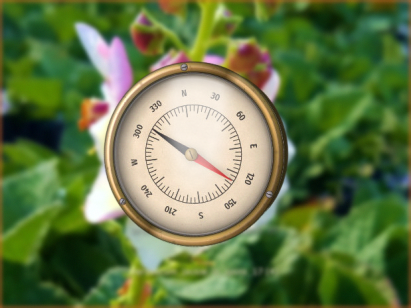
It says 130 °
